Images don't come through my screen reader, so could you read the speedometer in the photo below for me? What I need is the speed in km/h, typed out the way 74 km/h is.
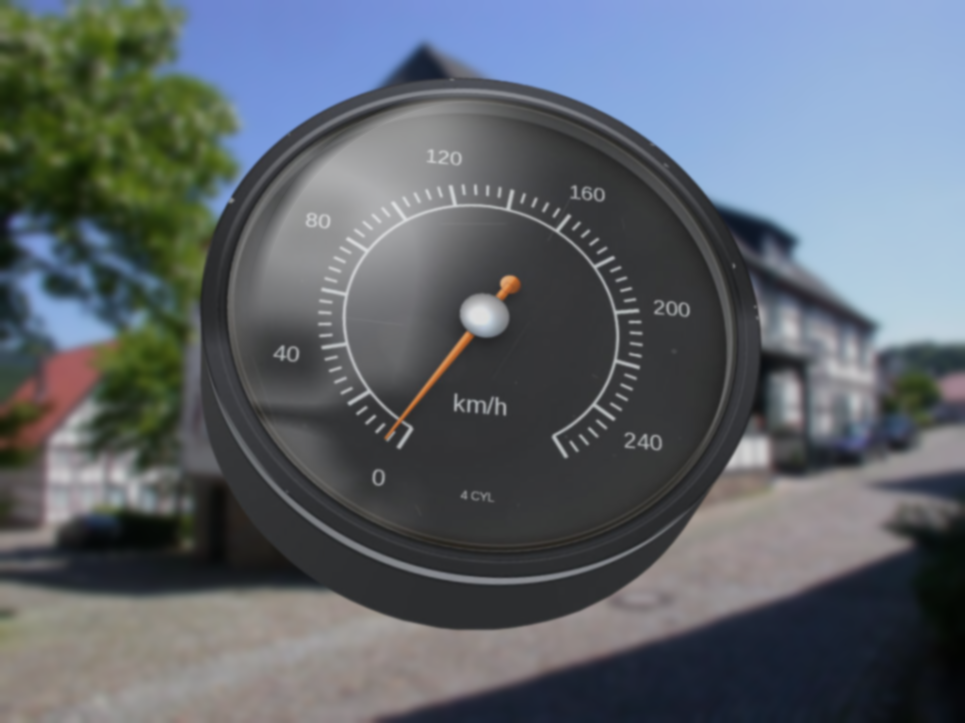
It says 4 km/h
